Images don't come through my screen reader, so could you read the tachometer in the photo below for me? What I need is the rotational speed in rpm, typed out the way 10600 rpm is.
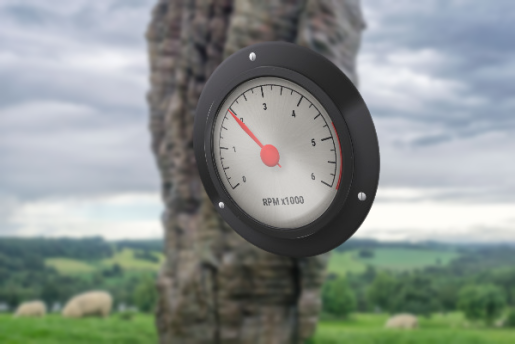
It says 2000 rpm
